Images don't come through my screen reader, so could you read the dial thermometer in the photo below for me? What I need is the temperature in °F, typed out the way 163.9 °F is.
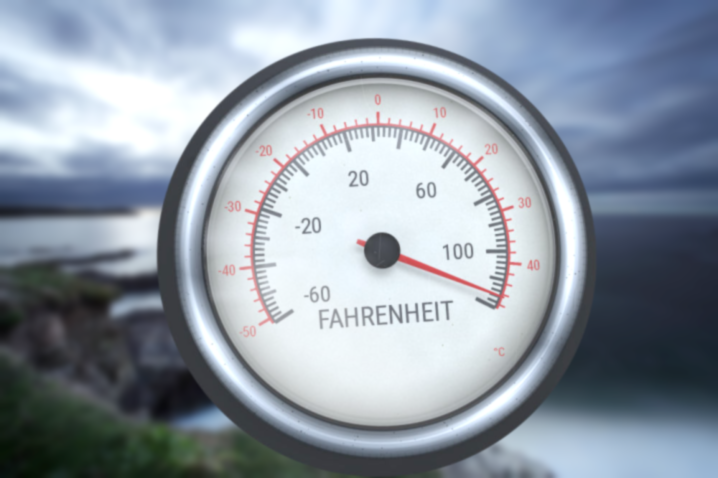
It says 116 °F
